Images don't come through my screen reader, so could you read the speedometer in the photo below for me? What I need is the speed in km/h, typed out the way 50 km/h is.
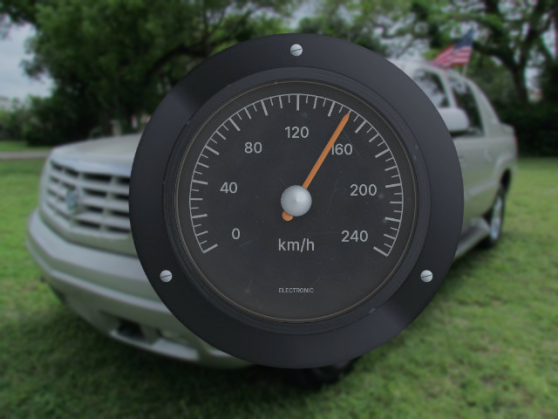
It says 150 km/h
